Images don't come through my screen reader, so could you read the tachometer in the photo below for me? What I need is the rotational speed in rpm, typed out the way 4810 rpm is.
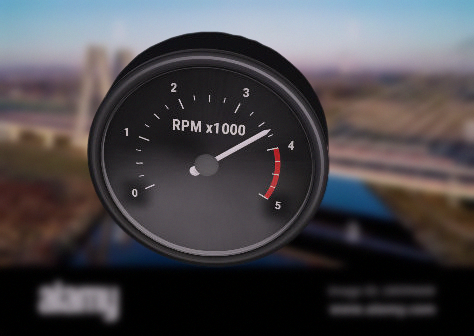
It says 3625 rpm
